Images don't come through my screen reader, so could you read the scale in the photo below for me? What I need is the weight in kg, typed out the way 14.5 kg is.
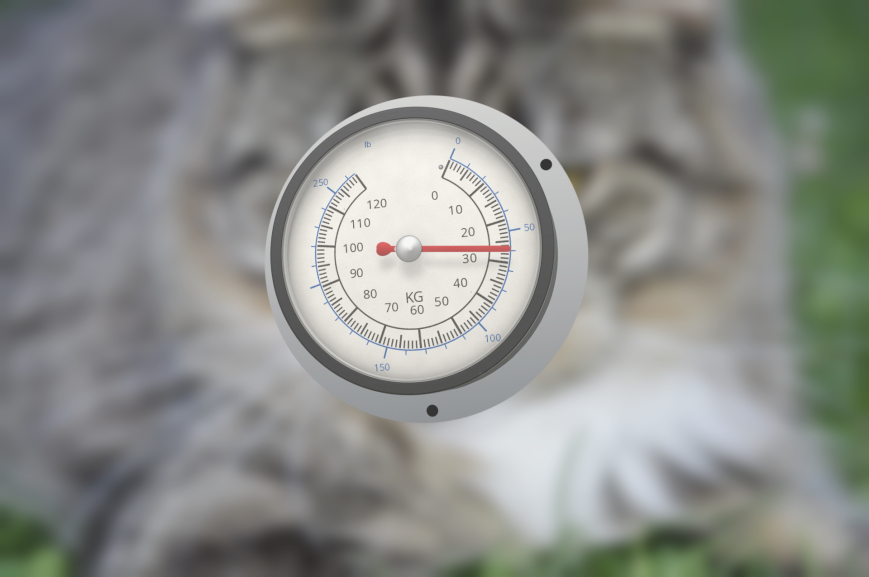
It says 27 kg
